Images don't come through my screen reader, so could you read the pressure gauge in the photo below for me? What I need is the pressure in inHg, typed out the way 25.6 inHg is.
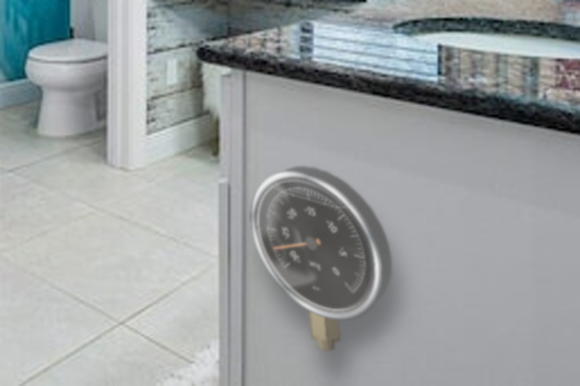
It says -27.5 inHg
